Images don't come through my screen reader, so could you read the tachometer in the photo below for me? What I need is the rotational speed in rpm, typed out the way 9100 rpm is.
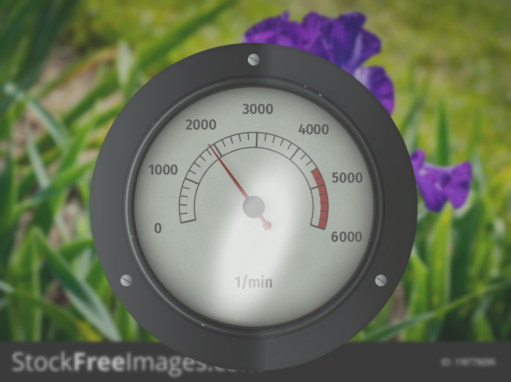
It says 1900 rpm
